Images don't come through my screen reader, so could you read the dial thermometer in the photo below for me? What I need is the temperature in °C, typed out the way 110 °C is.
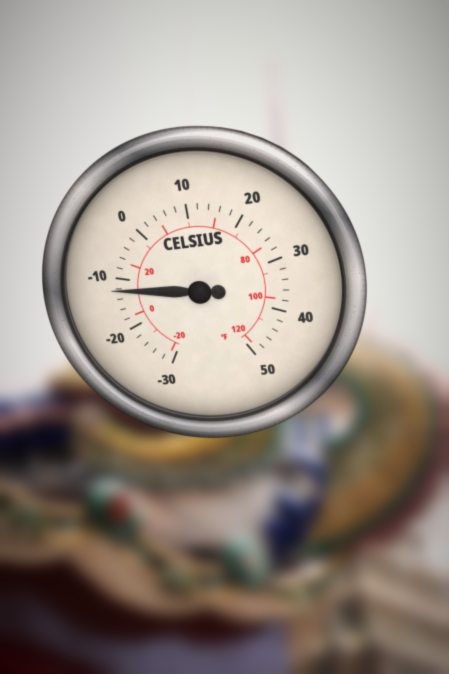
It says -12 °C
